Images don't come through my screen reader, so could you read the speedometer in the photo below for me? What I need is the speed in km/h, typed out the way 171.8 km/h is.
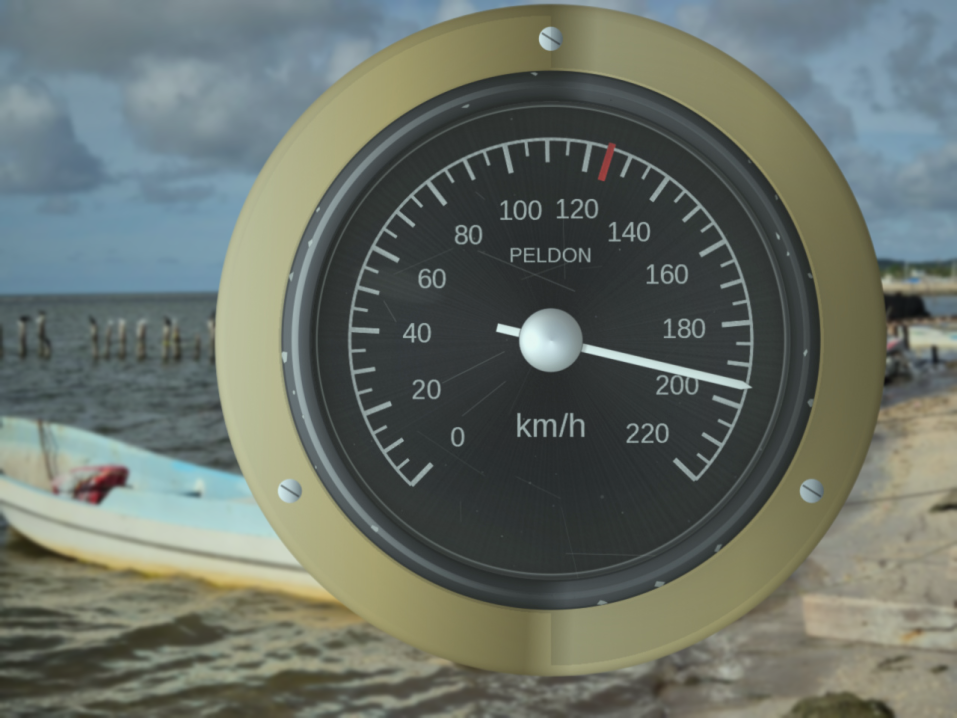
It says 195 km/h
